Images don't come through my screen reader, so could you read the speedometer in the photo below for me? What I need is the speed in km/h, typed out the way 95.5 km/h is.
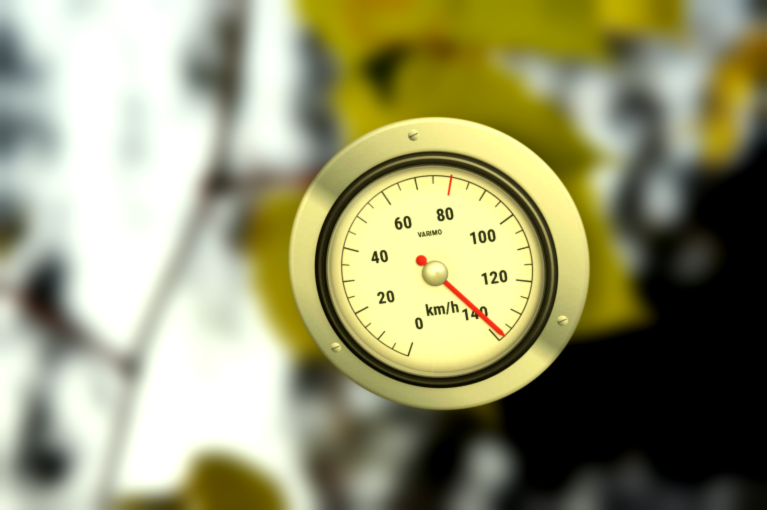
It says 137.5 km/h
